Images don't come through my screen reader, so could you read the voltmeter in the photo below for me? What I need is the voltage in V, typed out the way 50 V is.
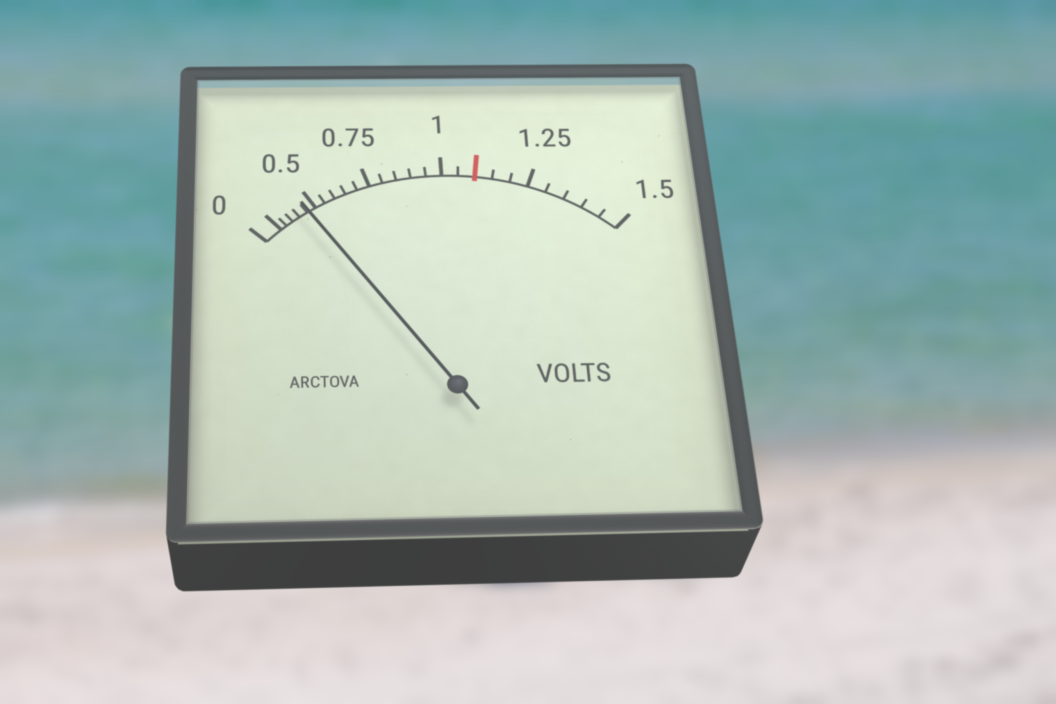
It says 0.45 V
